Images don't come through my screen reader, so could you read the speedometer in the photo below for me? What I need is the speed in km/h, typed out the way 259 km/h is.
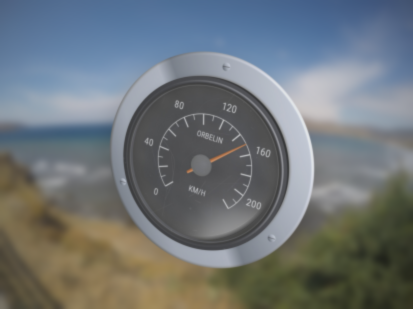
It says 150 km/h
